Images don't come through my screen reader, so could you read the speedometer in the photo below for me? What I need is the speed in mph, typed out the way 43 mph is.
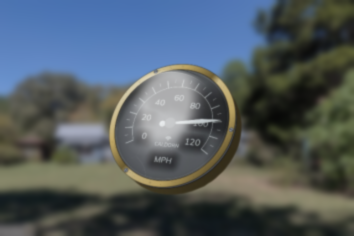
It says 100 mph
